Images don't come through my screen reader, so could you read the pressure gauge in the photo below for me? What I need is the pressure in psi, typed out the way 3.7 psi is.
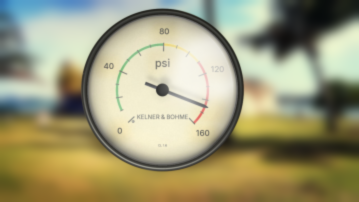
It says 145 psi
